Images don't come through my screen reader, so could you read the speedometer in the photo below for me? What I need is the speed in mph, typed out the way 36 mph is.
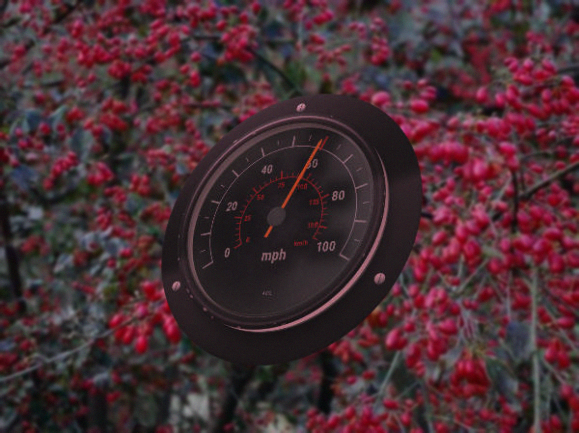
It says 60 mph
